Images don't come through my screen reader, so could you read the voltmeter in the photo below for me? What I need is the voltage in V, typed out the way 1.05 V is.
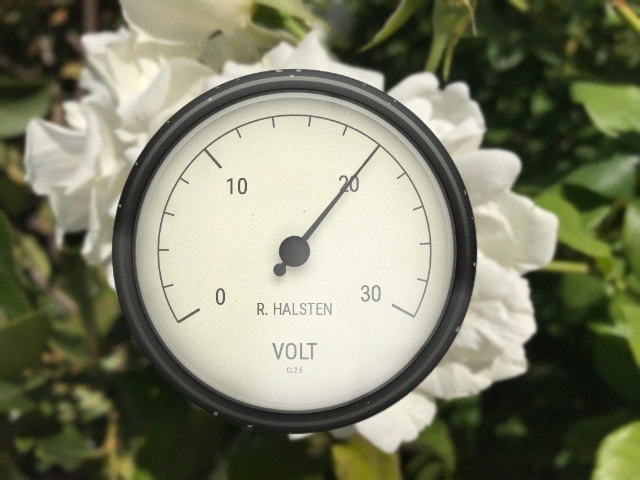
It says 20 V
